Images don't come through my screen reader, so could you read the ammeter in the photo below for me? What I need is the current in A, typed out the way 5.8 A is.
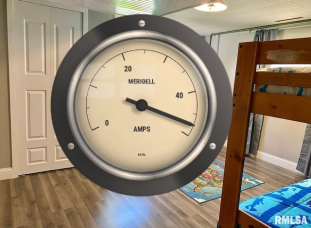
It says 47.5 A
